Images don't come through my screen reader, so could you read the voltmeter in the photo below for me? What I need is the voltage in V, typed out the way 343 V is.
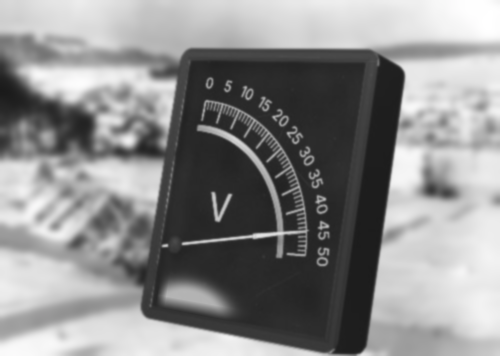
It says 45 V
